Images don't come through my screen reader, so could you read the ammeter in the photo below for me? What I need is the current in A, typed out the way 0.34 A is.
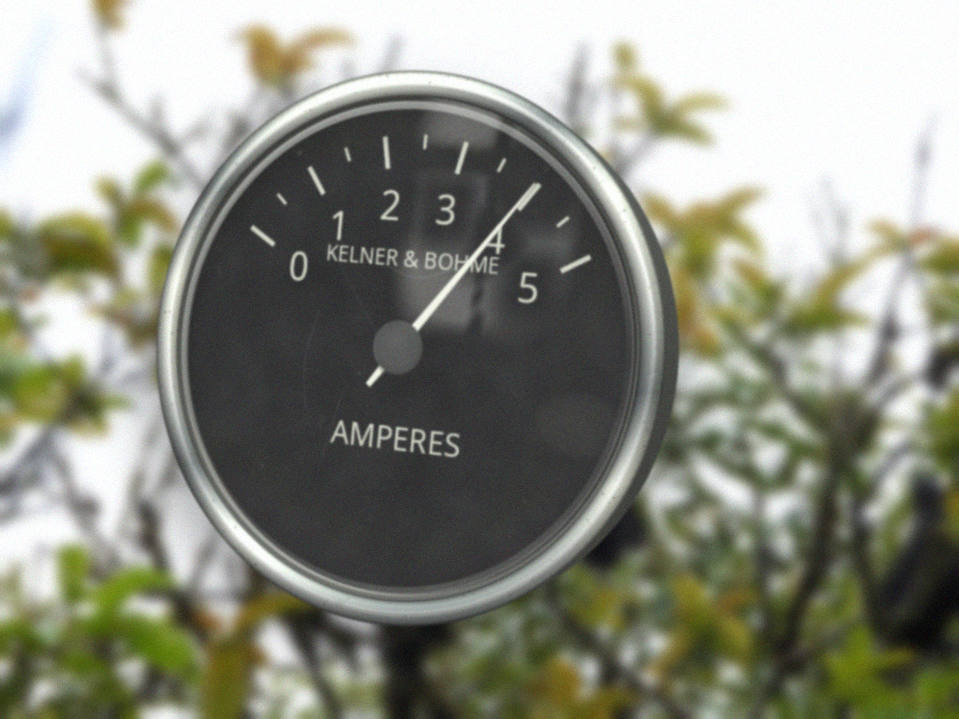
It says 4 A
